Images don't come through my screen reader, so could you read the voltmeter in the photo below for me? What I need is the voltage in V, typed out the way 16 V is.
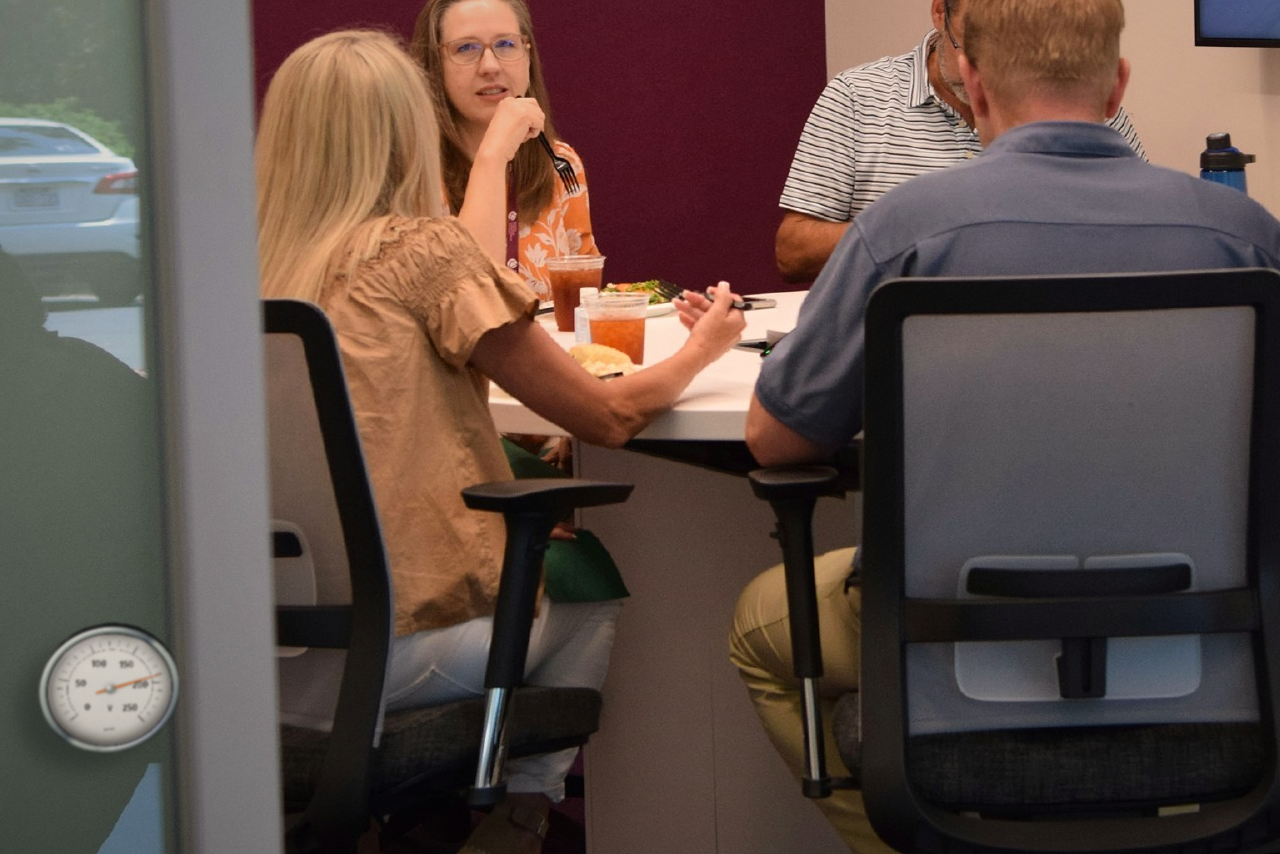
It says 190 V
